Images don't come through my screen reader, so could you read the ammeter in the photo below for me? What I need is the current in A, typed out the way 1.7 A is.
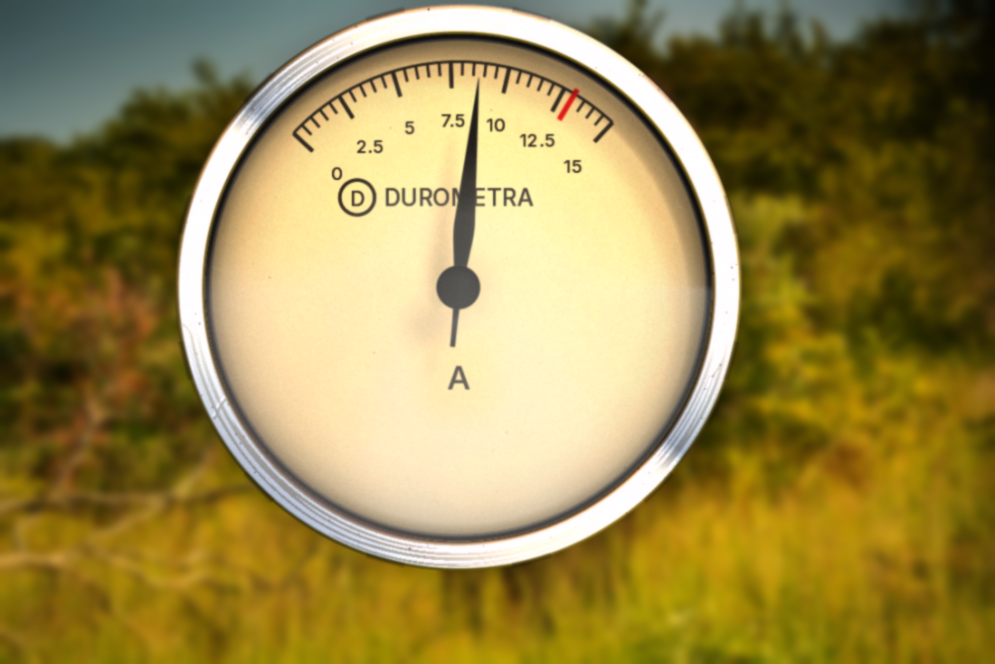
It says 8.75 A
